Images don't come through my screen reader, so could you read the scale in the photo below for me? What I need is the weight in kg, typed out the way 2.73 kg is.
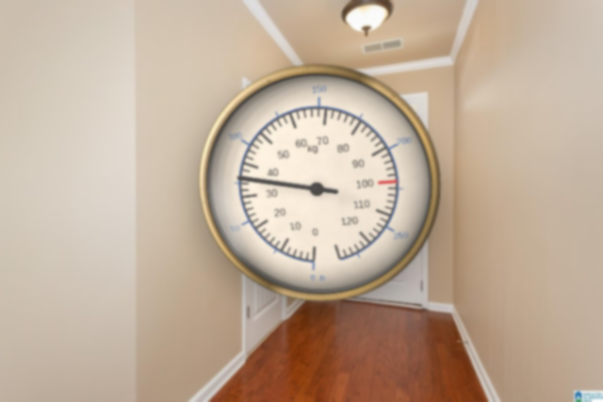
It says 36 kg
